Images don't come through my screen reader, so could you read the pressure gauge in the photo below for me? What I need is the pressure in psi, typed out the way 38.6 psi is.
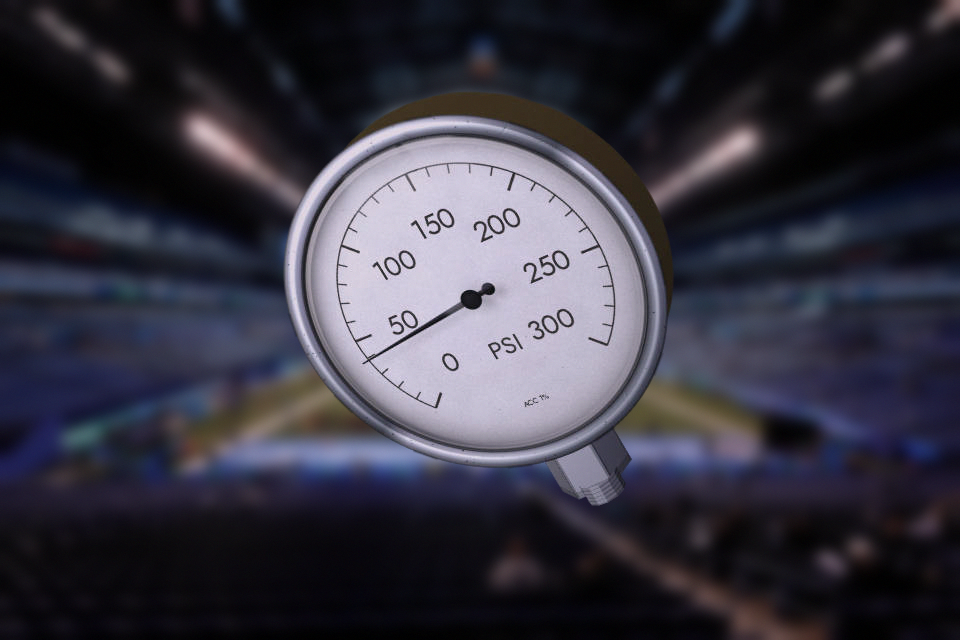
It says 40 psi
